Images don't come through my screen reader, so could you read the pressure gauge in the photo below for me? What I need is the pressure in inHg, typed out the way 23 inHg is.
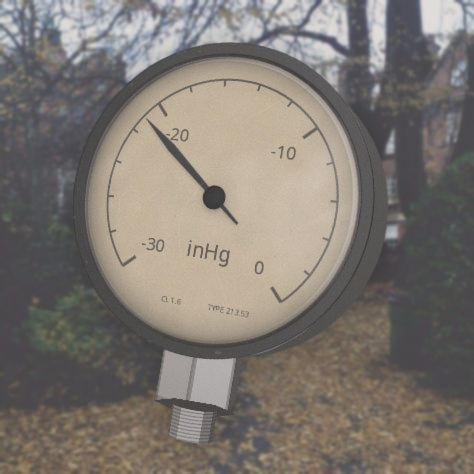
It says -21 inHg
